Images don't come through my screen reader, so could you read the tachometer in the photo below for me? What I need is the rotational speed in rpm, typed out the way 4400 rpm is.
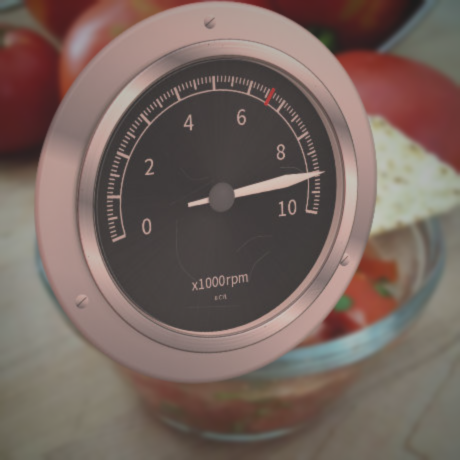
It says 9000 rpm
